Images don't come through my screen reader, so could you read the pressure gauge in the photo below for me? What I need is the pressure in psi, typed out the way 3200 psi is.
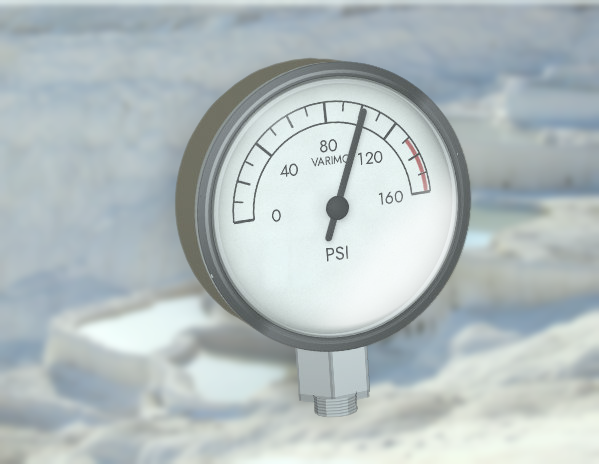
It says 100 psi
